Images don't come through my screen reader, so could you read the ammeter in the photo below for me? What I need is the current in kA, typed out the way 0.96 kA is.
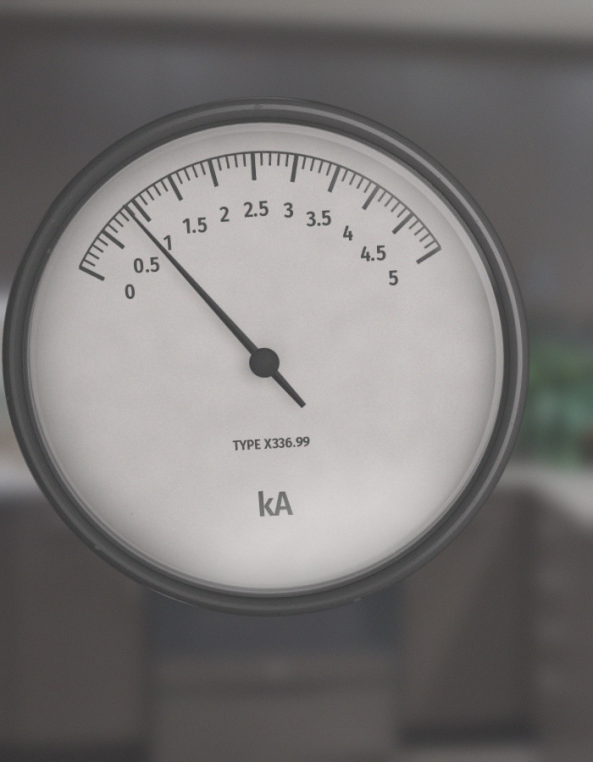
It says 0.9 kA
